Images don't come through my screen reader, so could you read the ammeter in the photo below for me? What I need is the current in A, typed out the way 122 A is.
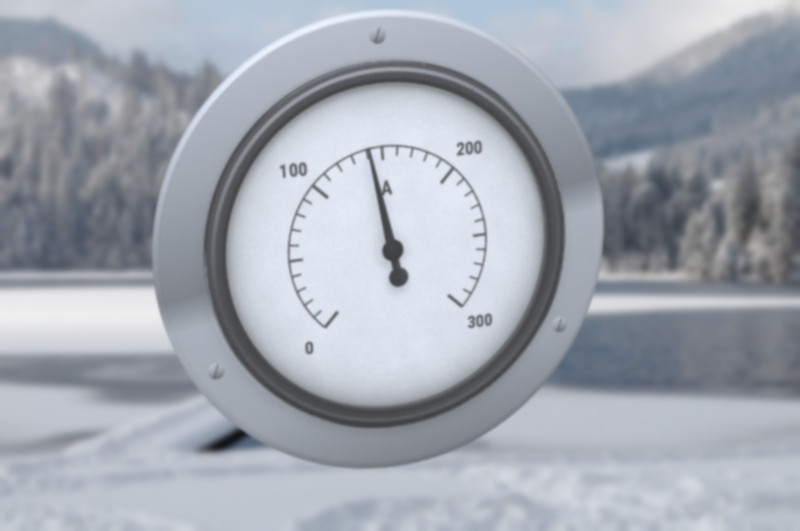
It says 140 A
